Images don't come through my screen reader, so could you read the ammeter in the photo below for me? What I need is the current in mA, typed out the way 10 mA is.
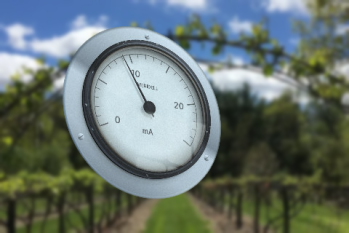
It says 9 mA
